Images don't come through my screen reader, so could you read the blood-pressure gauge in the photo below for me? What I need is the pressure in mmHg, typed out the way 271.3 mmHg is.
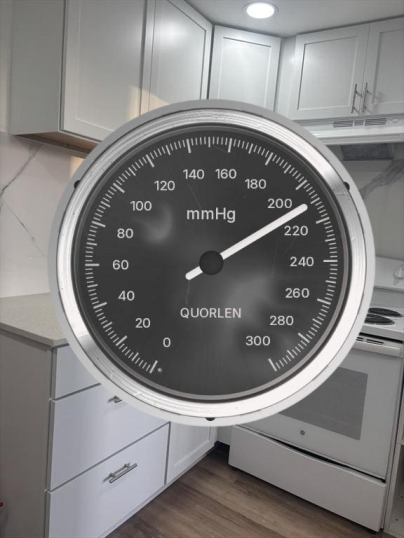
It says 210 mmHg
